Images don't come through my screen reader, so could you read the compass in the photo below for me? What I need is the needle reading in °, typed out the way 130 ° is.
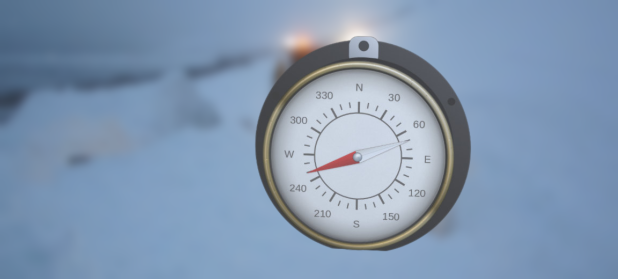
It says 250 °
